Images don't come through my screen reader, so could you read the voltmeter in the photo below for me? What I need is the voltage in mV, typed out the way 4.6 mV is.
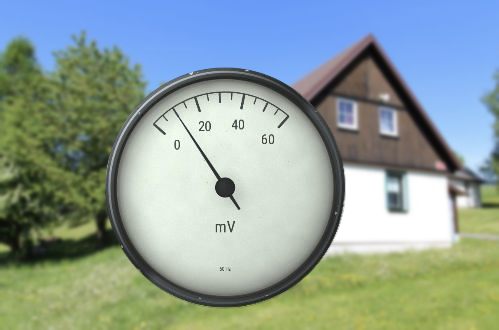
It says 10 mV
